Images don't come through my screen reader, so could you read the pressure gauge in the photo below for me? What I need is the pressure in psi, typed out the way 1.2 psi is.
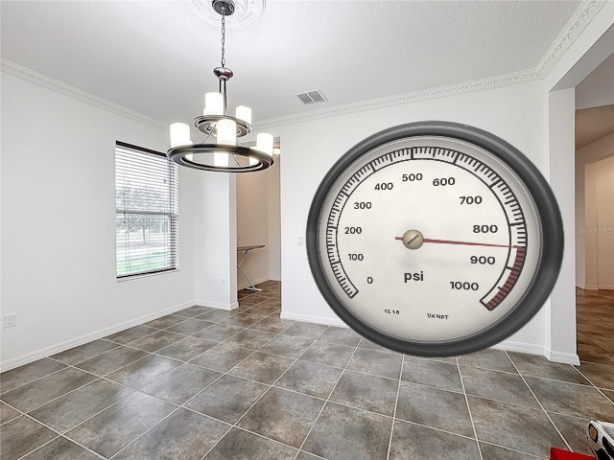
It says 850 psi
